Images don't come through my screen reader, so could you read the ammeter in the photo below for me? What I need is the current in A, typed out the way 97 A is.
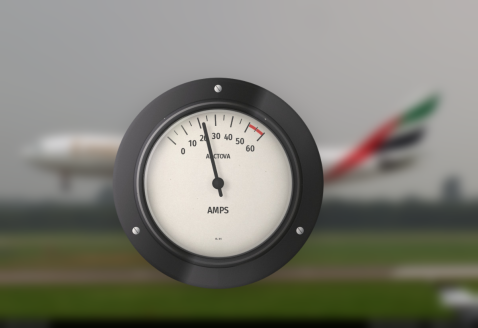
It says 22.5 A
